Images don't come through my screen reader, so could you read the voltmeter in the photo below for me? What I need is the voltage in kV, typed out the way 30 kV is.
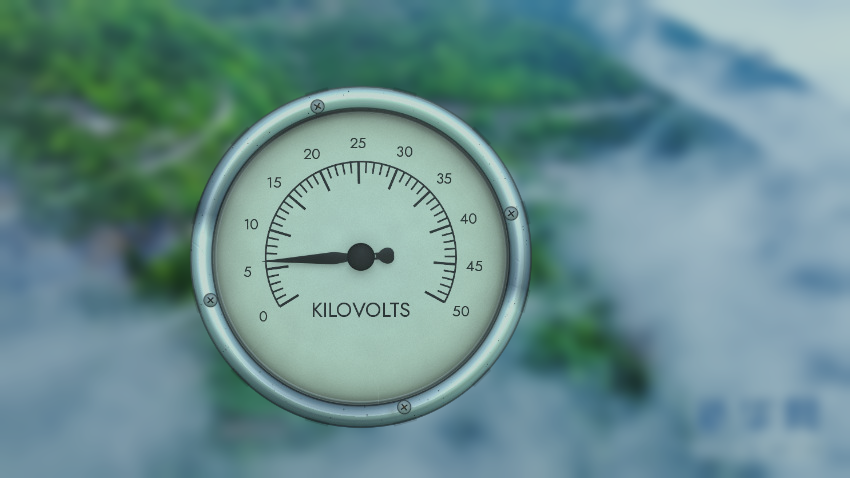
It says 6 kV
